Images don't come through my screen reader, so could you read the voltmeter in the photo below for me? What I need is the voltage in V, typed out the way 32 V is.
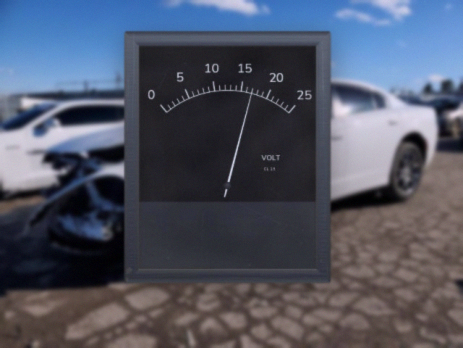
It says 17 V
